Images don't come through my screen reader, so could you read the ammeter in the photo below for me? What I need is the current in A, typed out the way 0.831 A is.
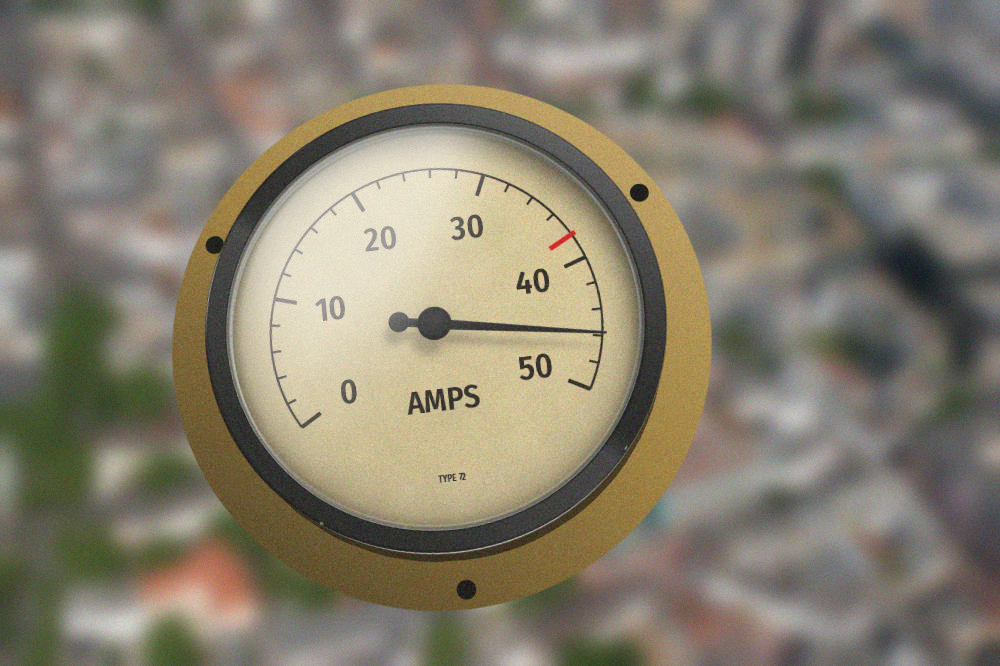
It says 46 A
